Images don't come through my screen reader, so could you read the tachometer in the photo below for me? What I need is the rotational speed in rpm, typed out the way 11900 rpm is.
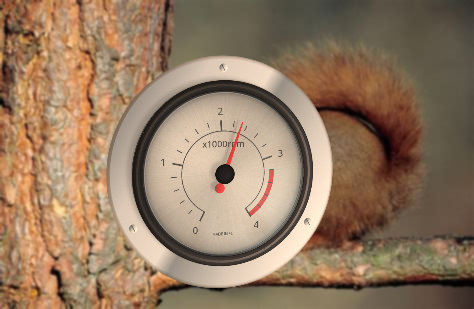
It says 2300 rpm
